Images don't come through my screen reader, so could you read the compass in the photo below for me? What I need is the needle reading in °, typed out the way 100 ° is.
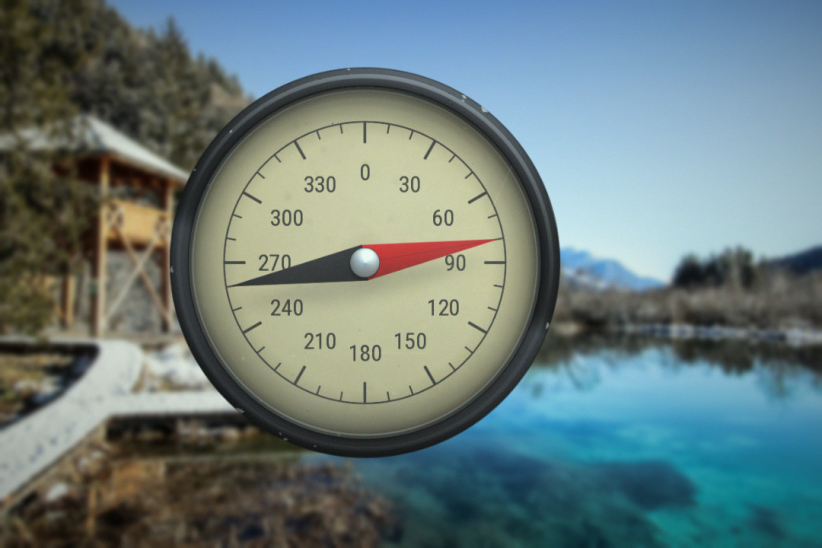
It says 80 °
